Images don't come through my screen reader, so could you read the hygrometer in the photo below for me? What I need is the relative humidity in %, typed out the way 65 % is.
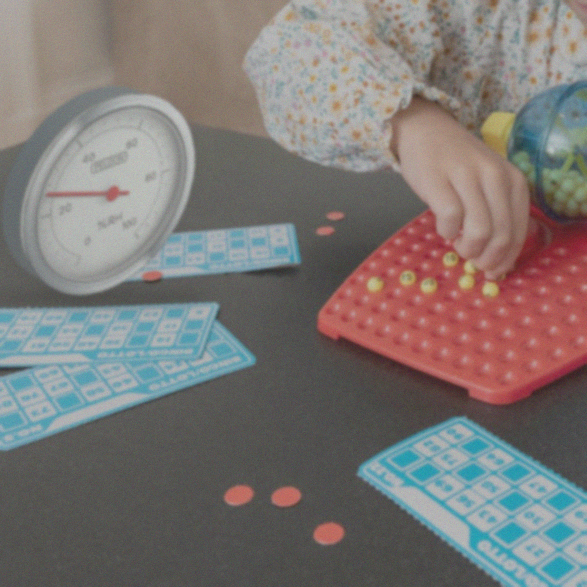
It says 26 %
